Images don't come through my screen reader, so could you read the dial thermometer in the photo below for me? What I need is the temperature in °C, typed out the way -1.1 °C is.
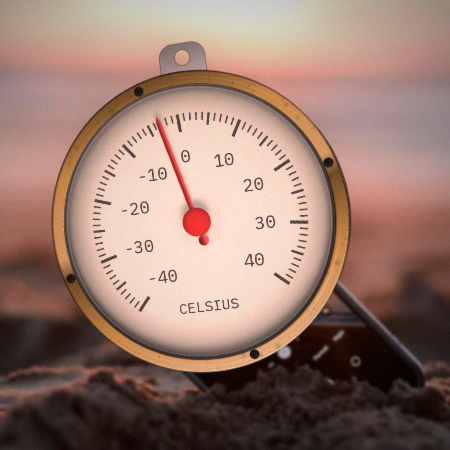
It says -3 °C
